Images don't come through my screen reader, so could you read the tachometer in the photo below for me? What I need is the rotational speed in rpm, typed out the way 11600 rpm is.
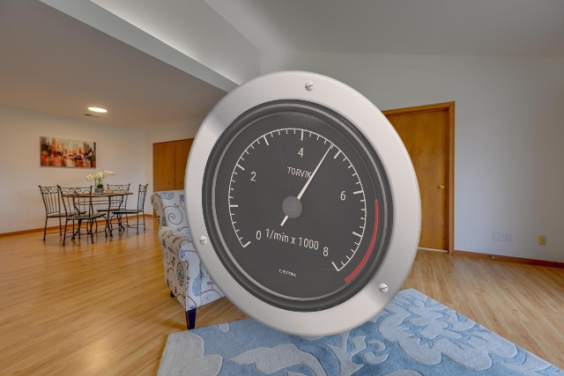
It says 4800 rpm
